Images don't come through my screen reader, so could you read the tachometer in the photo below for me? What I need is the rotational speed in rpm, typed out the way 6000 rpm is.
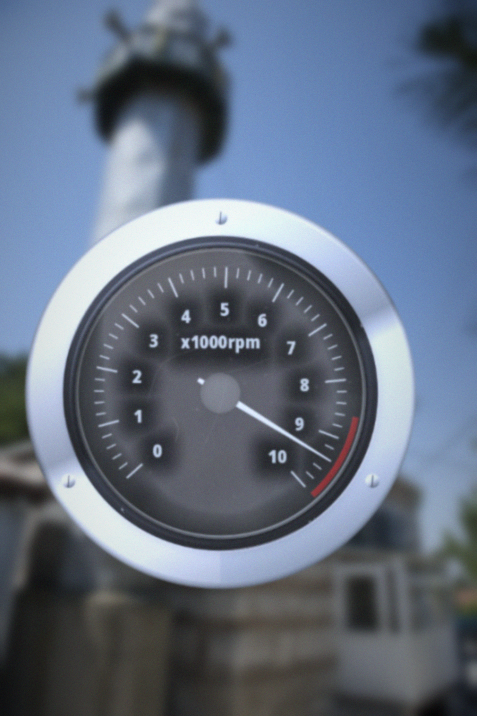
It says 9400 rpm
